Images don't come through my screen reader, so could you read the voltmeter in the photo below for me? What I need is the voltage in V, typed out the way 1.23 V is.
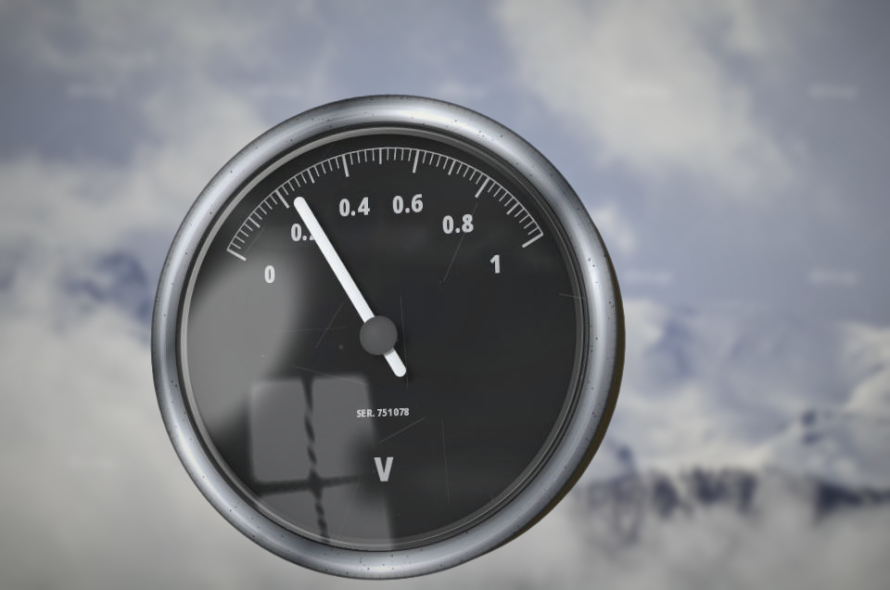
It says 0.24 V
